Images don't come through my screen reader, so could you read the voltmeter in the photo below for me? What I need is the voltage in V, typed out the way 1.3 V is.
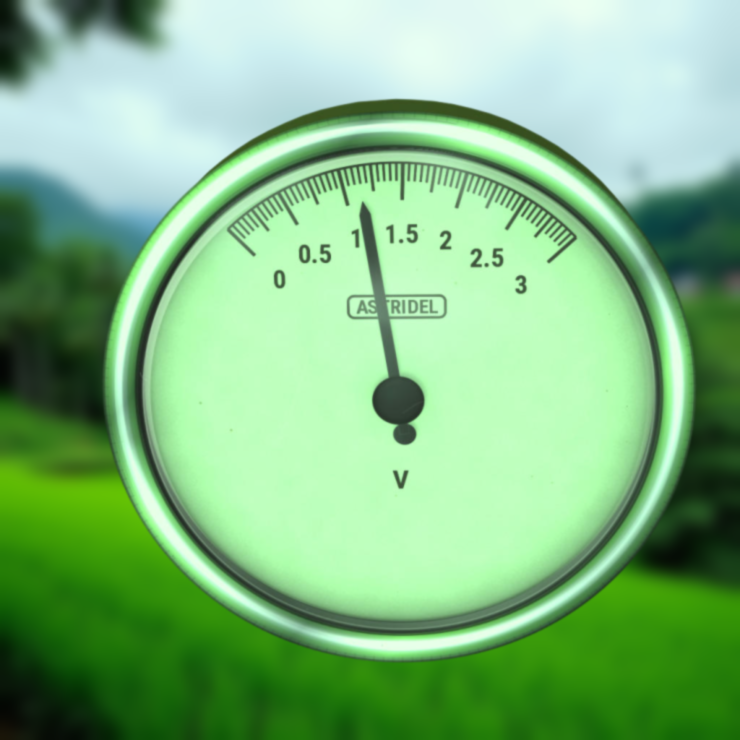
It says 1.15 V
